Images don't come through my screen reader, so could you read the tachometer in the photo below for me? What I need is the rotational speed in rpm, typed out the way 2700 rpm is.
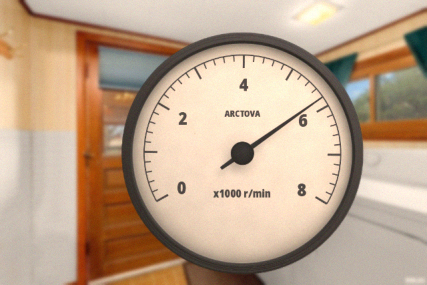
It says 5800 rpm
